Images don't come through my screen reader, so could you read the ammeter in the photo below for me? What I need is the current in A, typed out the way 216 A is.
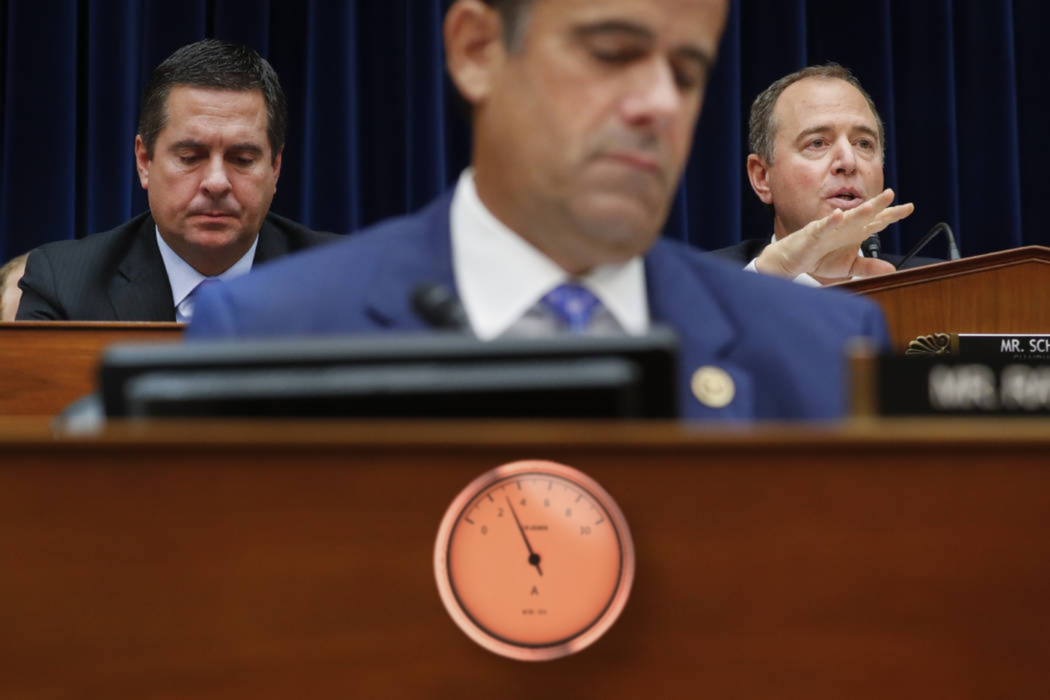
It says 3 A
